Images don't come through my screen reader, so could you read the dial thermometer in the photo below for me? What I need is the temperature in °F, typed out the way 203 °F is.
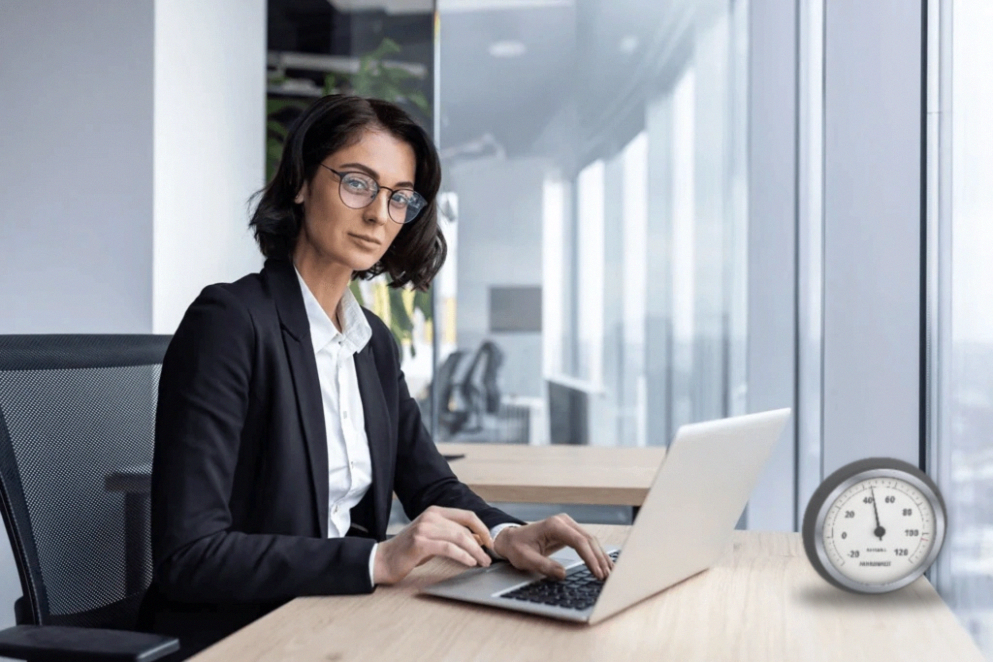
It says 44 °F
